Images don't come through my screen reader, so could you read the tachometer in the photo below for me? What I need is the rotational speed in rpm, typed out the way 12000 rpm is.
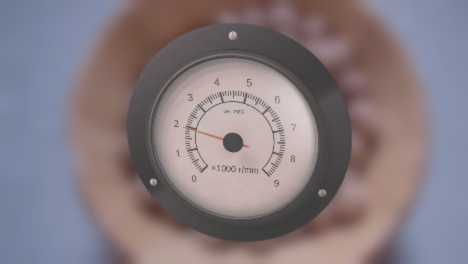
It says 2000 rpm
